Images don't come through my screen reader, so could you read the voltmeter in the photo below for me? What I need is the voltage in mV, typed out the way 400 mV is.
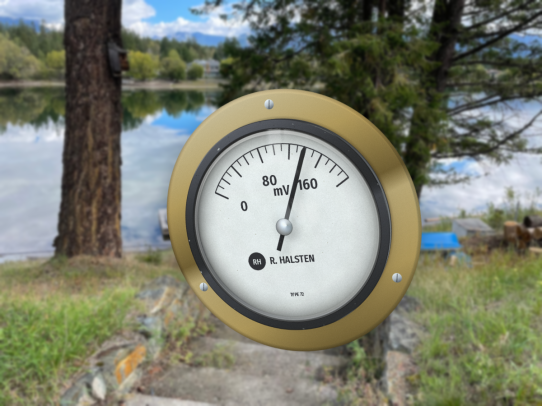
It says 140 mV
